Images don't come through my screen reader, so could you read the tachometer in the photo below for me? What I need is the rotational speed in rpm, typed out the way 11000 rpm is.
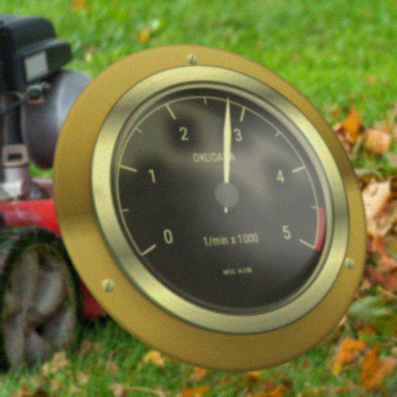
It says 2750 rpm
